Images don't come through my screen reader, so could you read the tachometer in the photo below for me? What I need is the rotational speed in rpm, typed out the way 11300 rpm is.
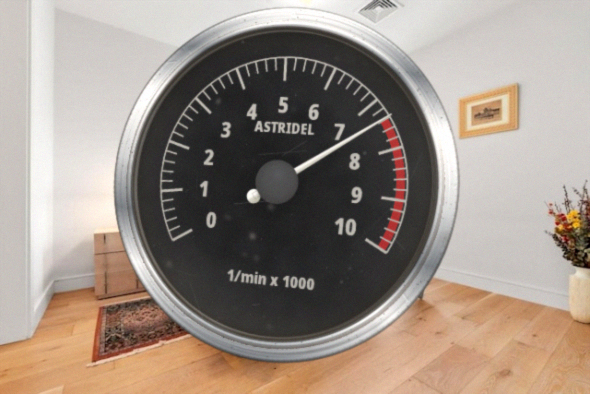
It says 7400 rpm
